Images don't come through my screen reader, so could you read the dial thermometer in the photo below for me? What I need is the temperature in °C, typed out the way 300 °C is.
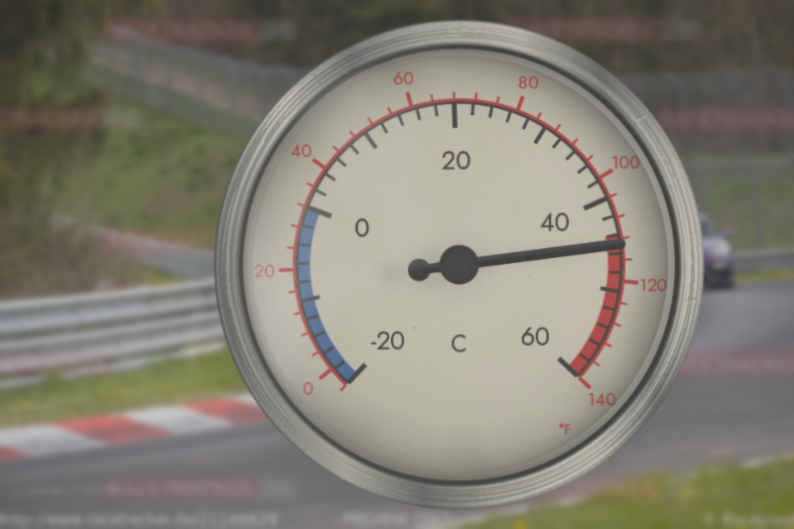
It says 45 °C
